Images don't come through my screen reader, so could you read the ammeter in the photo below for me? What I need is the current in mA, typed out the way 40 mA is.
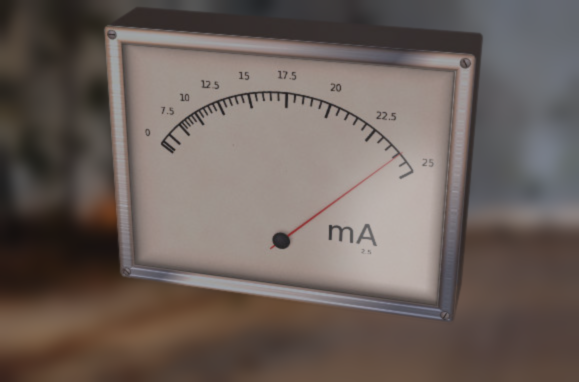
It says 24 mA
